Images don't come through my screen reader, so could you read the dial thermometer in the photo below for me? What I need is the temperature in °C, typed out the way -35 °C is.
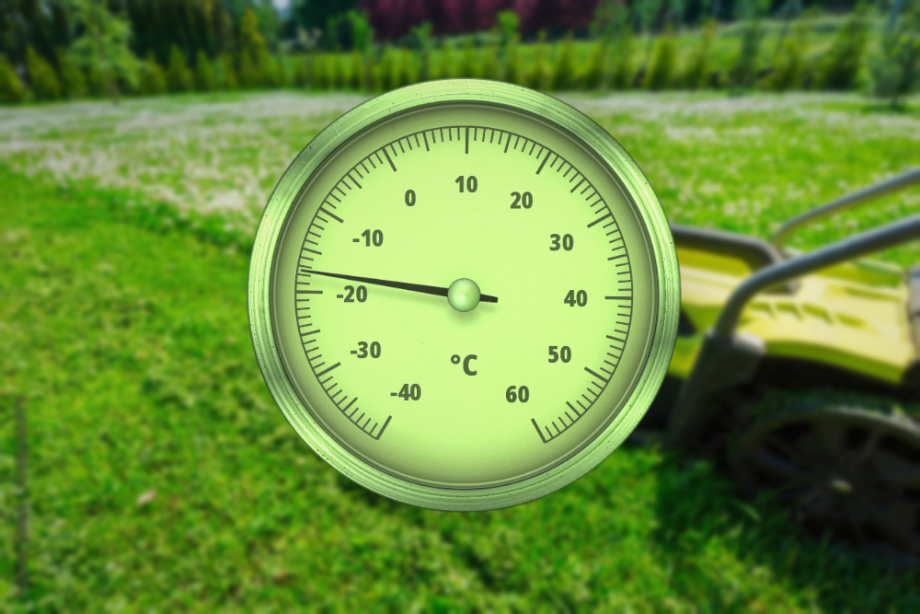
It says -17.5 °C
